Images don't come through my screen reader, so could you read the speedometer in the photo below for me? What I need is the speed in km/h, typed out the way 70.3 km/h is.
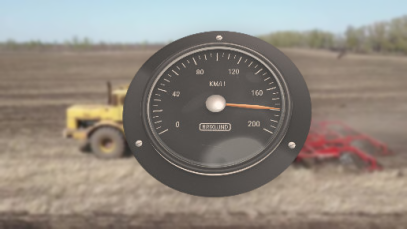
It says 180 km/h
